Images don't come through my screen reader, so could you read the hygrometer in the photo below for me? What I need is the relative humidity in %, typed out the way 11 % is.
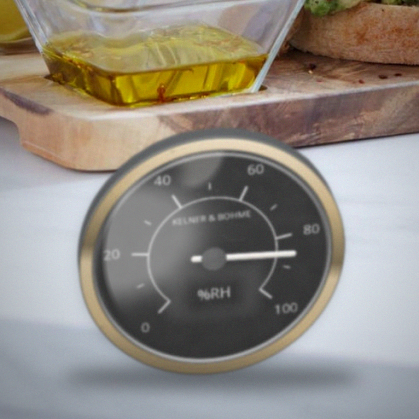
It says 85 %
